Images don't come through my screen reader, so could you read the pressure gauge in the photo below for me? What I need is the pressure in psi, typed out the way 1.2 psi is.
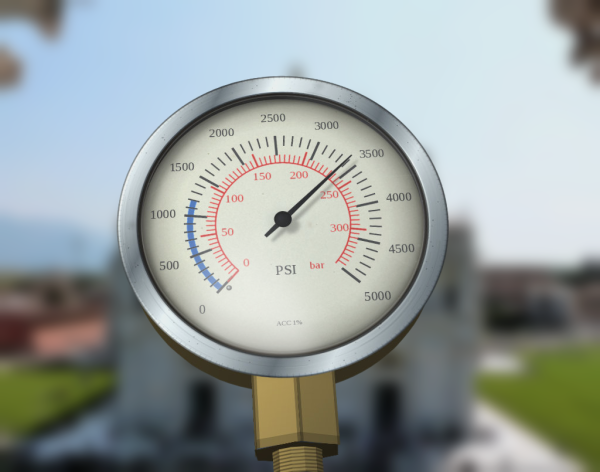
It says 3400 psi
